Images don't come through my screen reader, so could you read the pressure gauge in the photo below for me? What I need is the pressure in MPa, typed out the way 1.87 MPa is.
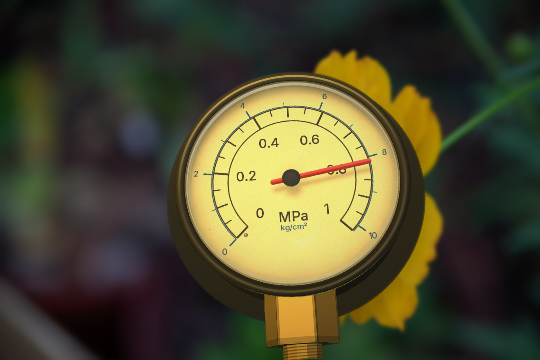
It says 0.8 MPa
